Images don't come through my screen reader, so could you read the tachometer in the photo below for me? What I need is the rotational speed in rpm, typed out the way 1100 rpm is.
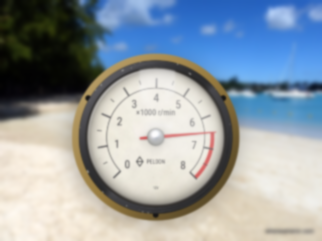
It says 6500 rpm
